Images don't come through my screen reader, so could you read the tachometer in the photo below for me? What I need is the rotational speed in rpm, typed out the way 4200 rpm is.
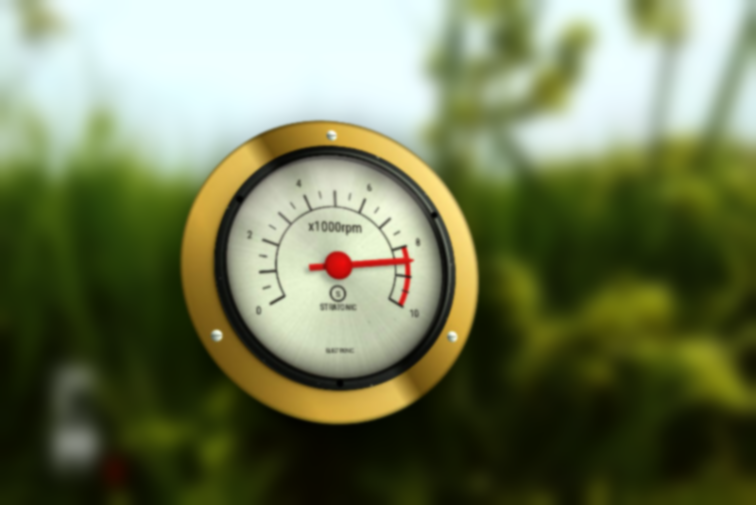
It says 8500 rpm
